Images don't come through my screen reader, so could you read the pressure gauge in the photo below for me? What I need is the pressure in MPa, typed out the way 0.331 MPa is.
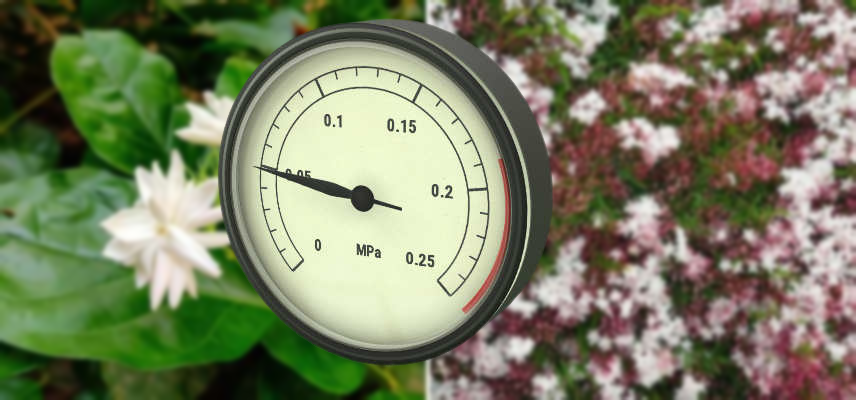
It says 0.05 MPa
